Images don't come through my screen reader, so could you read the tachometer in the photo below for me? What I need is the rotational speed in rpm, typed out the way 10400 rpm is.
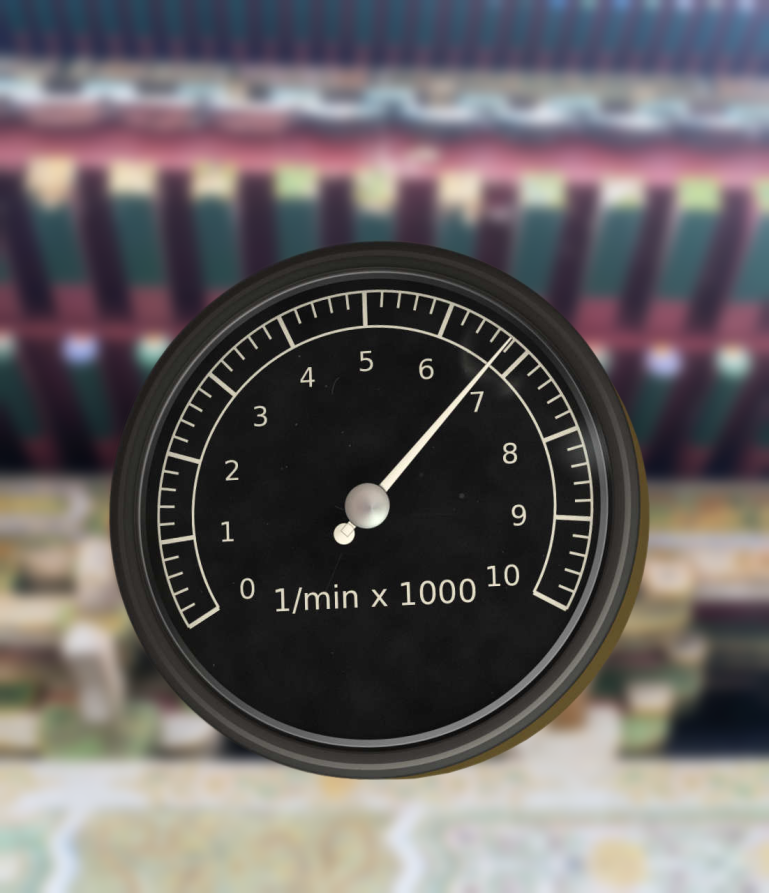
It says 6800 rpm
